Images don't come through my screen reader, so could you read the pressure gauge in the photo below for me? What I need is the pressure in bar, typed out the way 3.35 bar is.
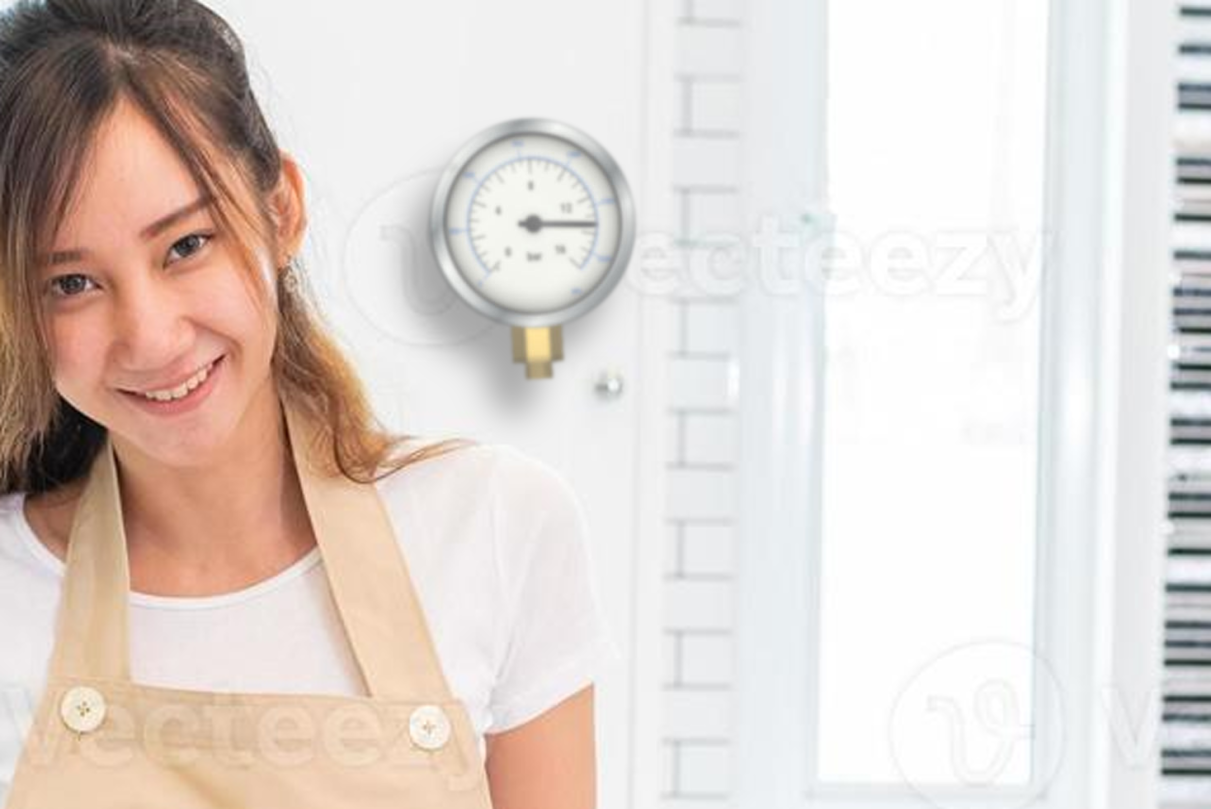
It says 13.5 bar
